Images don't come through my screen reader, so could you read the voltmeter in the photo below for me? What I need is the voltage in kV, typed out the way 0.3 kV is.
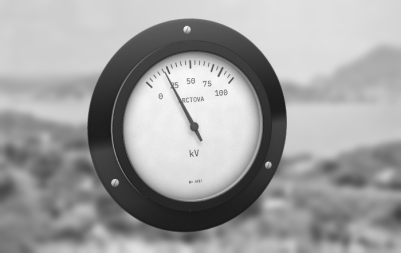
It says 20 kV
